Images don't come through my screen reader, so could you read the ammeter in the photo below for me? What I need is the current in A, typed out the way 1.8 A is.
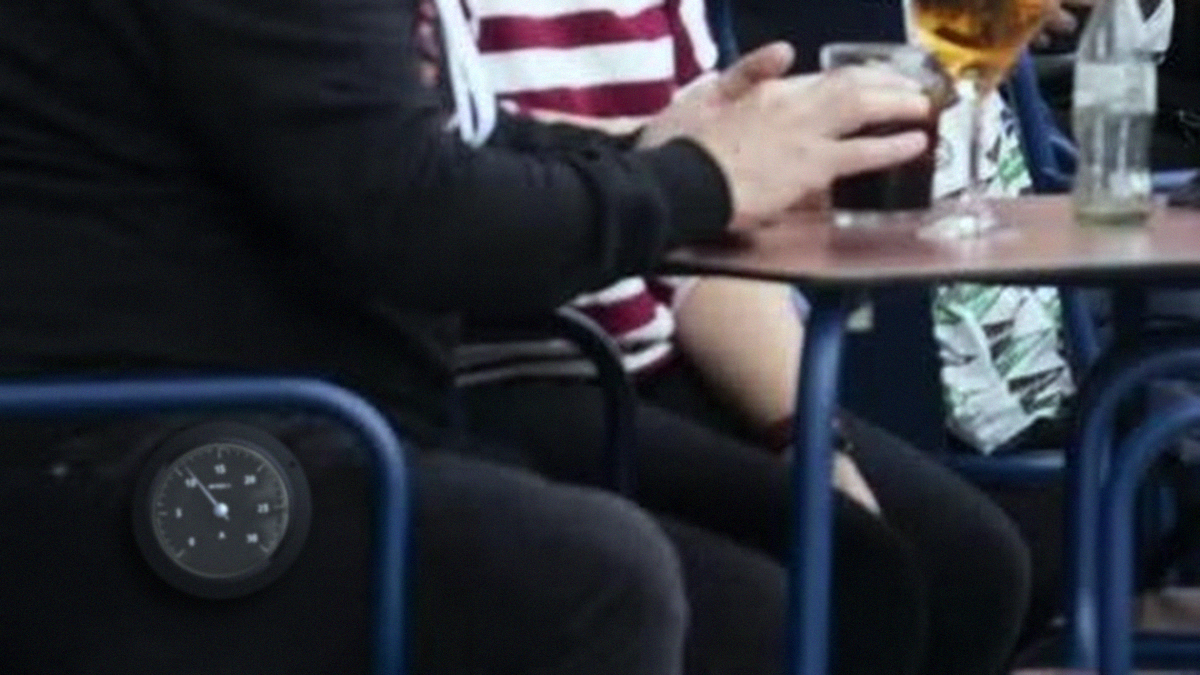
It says 11 A
